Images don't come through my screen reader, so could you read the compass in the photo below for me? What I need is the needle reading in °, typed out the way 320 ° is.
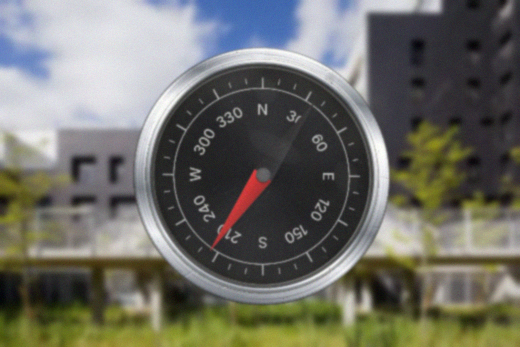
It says 215 °
